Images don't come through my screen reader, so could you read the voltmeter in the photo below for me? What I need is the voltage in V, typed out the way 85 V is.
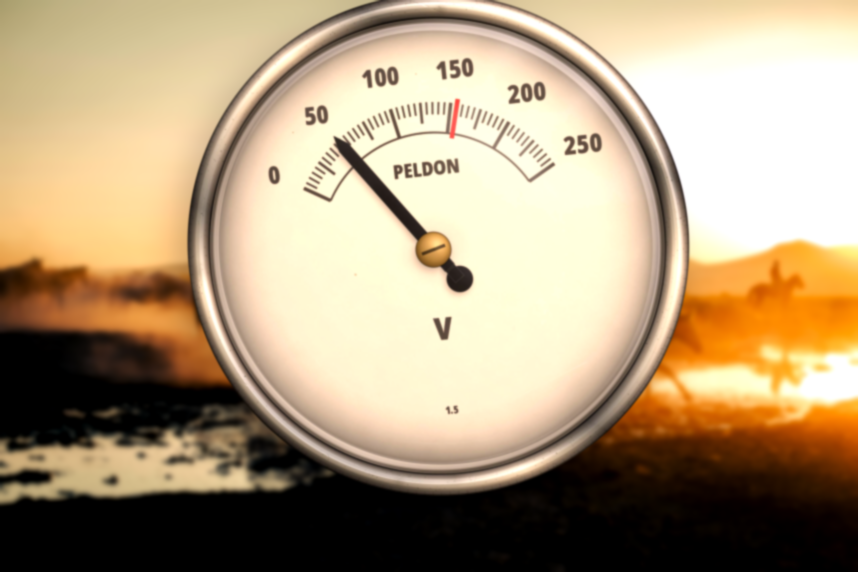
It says 50 V
